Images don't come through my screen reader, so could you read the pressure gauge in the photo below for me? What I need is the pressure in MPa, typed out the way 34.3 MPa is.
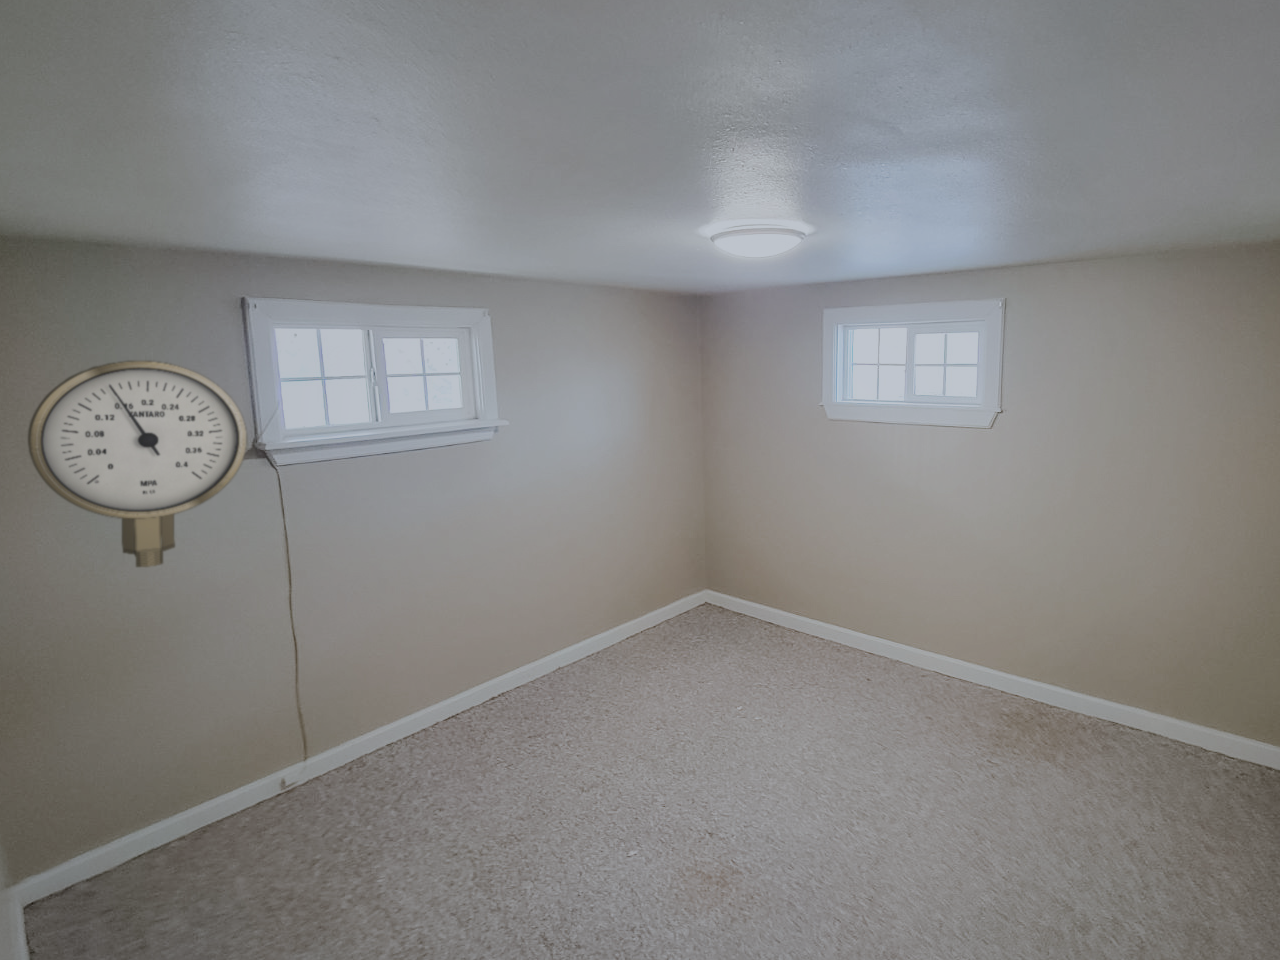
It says 0.16 MPa
